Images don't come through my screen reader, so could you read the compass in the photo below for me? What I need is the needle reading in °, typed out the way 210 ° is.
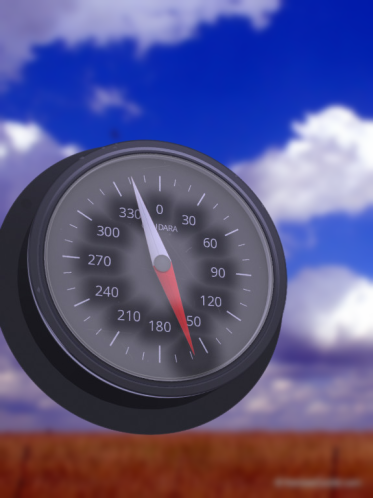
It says 160 °
